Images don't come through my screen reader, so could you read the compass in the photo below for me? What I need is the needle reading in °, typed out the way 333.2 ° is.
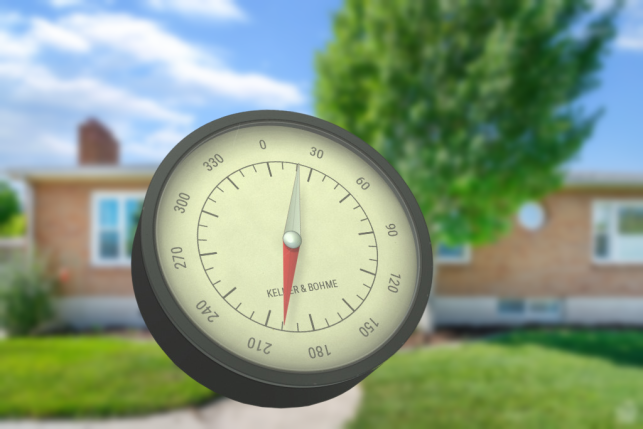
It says 200 °
